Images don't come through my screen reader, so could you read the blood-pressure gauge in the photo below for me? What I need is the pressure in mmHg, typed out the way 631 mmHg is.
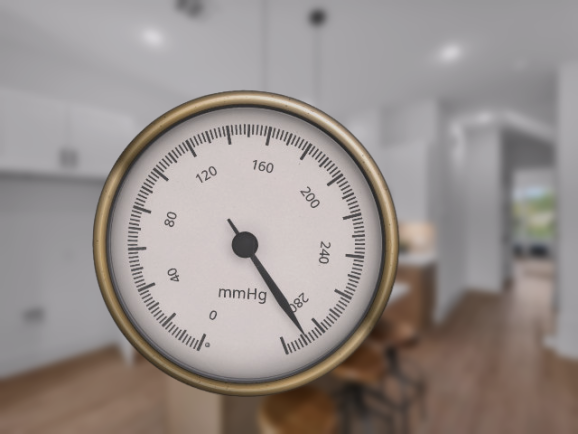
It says 288 mmHg
